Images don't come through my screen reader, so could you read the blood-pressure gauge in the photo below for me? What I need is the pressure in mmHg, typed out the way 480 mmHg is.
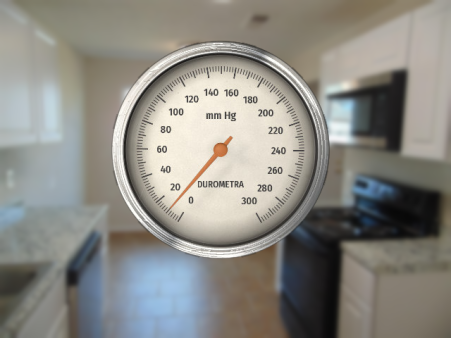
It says 10 mmHg
